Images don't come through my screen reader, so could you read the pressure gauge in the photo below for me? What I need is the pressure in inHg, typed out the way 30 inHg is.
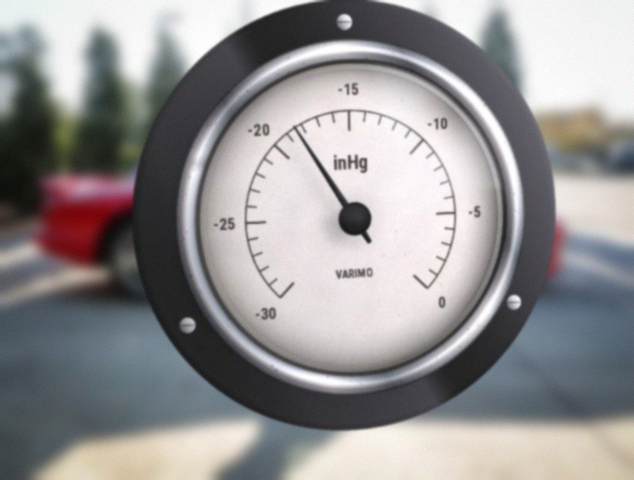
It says -18.5 inHg
